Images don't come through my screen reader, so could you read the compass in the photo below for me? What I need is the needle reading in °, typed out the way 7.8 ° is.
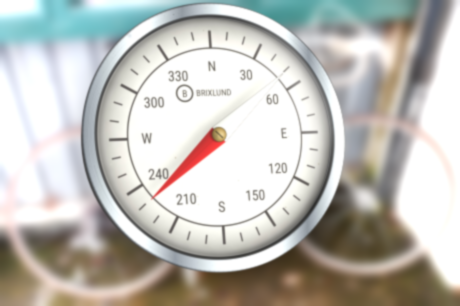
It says 230 °
